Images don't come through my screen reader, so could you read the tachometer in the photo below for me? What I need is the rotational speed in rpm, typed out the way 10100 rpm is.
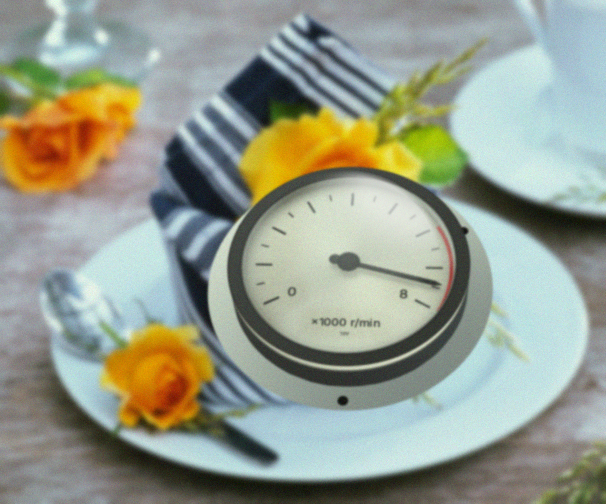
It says 7500 rpm
